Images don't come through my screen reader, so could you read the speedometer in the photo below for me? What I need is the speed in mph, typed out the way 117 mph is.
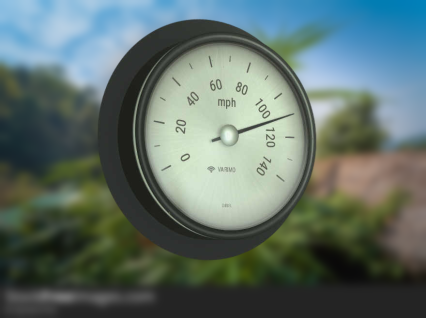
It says 110 mph
